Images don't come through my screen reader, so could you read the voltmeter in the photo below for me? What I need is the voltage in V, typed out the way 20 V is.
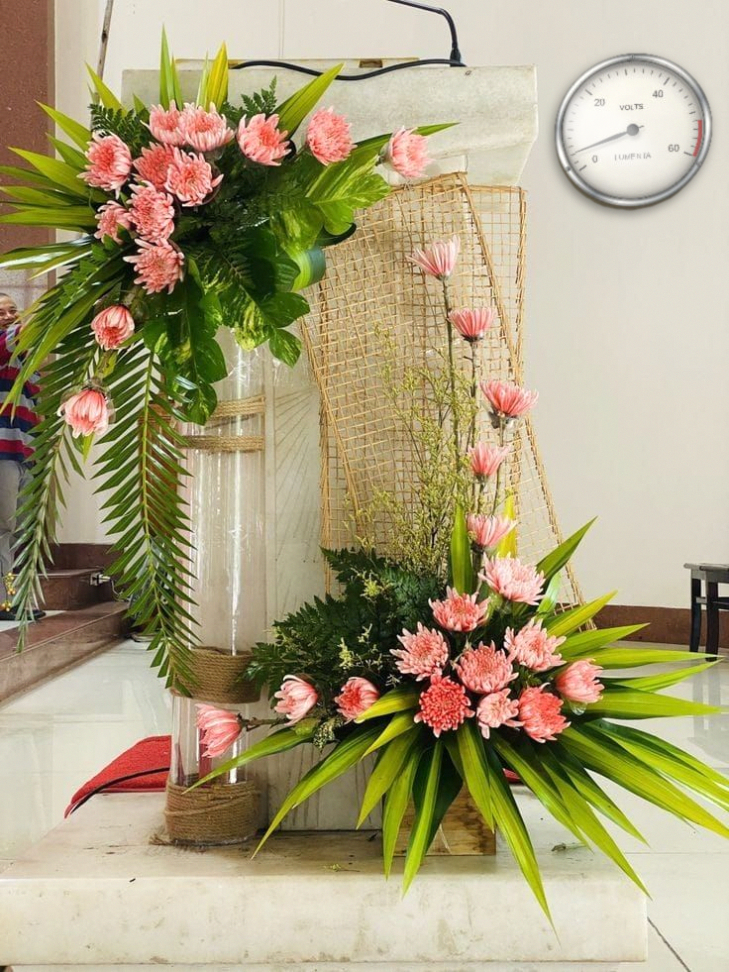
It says 4 V
